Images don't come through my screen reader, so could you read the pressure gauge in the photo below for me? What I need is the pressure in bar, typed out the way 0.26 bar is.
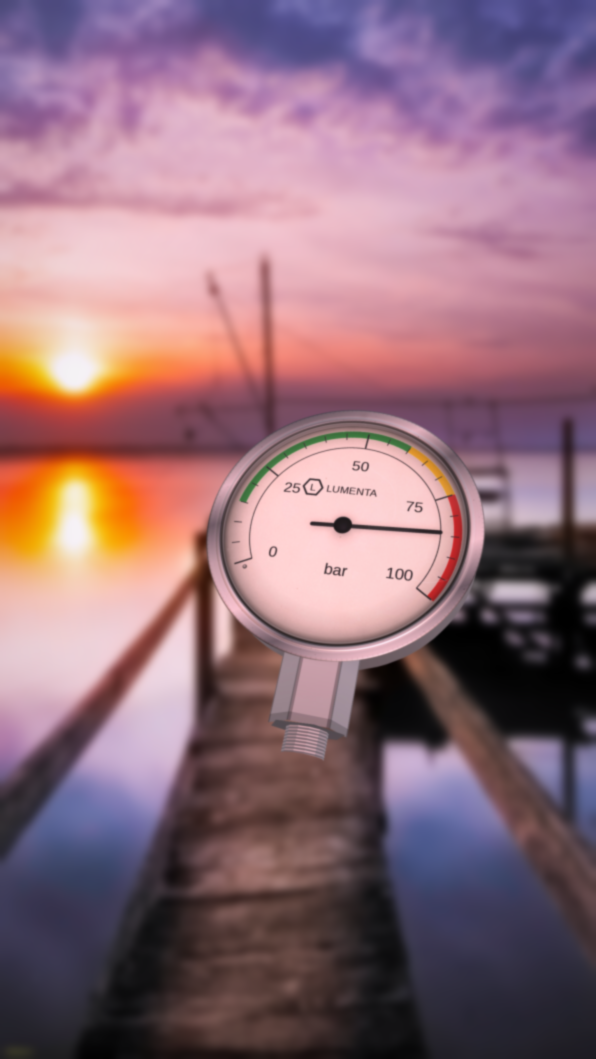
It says 85 bar
